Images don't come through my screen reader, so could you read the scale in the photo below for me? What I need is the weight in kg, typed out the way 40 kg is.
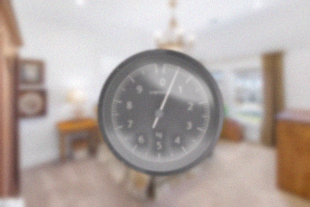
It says 0.5 kg
